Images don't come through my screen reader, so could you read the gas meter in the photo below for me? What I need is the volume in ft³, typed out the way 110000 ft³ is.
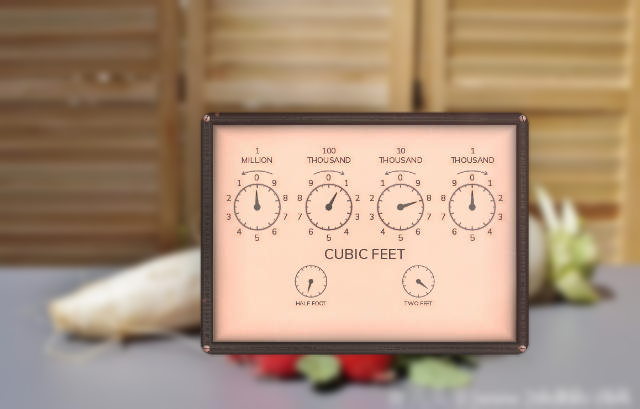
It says 8000 ft³
